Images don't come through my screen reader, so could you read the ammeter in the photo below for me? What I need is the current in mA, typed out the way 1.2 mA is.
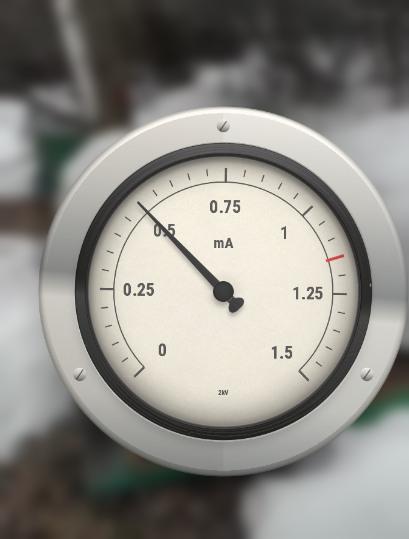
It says 0.5 mA
